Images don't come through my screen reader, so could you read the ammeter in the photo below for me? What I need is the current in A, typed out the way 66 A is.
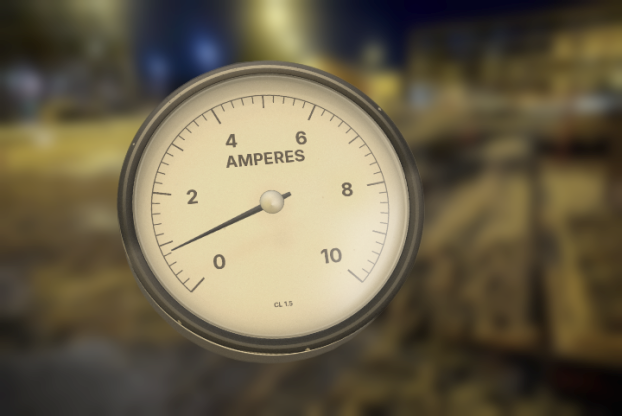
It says 0.8 A
